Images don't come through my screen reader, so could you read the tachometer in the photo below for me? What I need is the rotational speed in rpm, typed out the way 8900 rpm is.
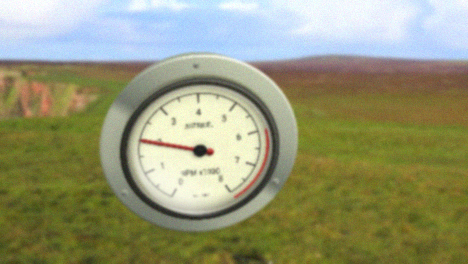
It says 2000 rpm
